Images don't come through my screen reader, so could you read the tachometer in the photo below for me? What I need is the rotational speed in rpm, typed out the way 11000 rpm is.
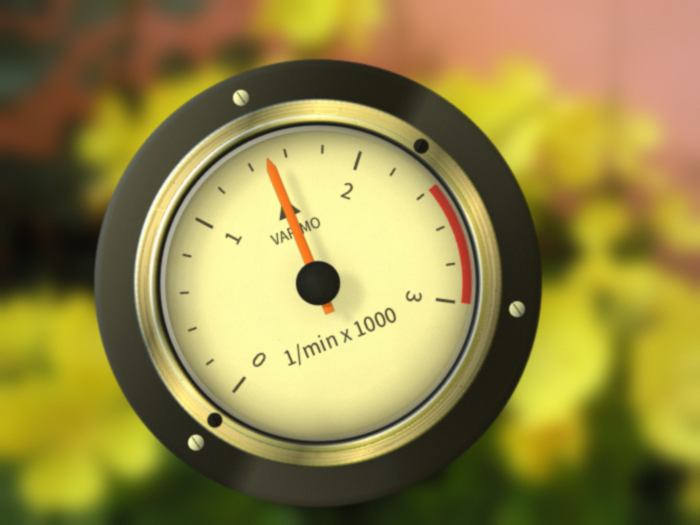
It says 1500 rpm
